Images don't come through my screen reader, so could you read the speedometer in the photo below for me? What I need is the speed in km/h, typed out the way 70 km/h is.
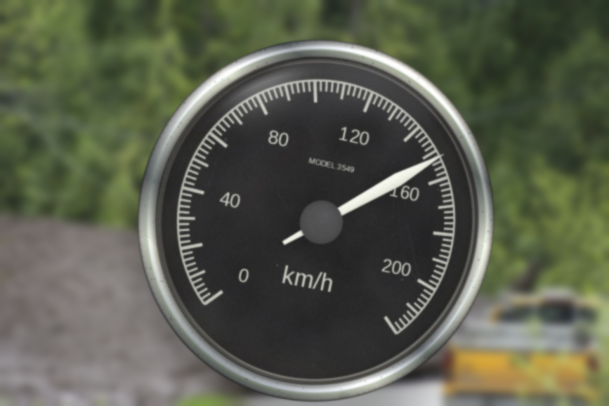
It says 152 km/h
